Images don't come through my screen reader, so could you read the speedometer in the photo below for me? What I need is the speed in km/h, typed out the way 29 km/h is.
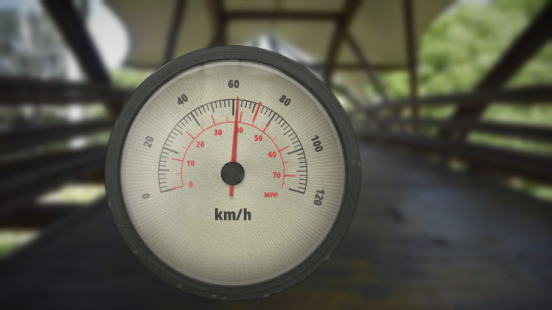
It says 62 km/h
